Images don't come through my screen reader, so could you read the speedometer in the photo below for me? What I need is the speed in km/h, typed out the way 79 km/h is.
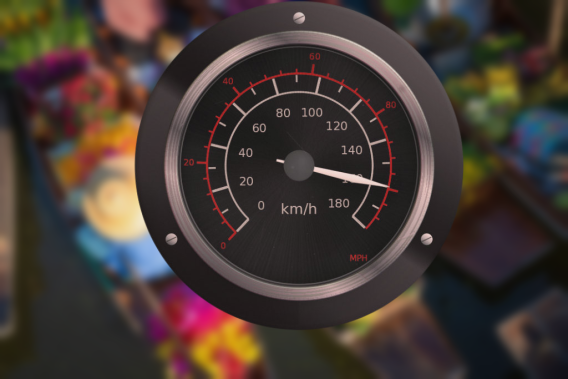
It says 160 km/h
